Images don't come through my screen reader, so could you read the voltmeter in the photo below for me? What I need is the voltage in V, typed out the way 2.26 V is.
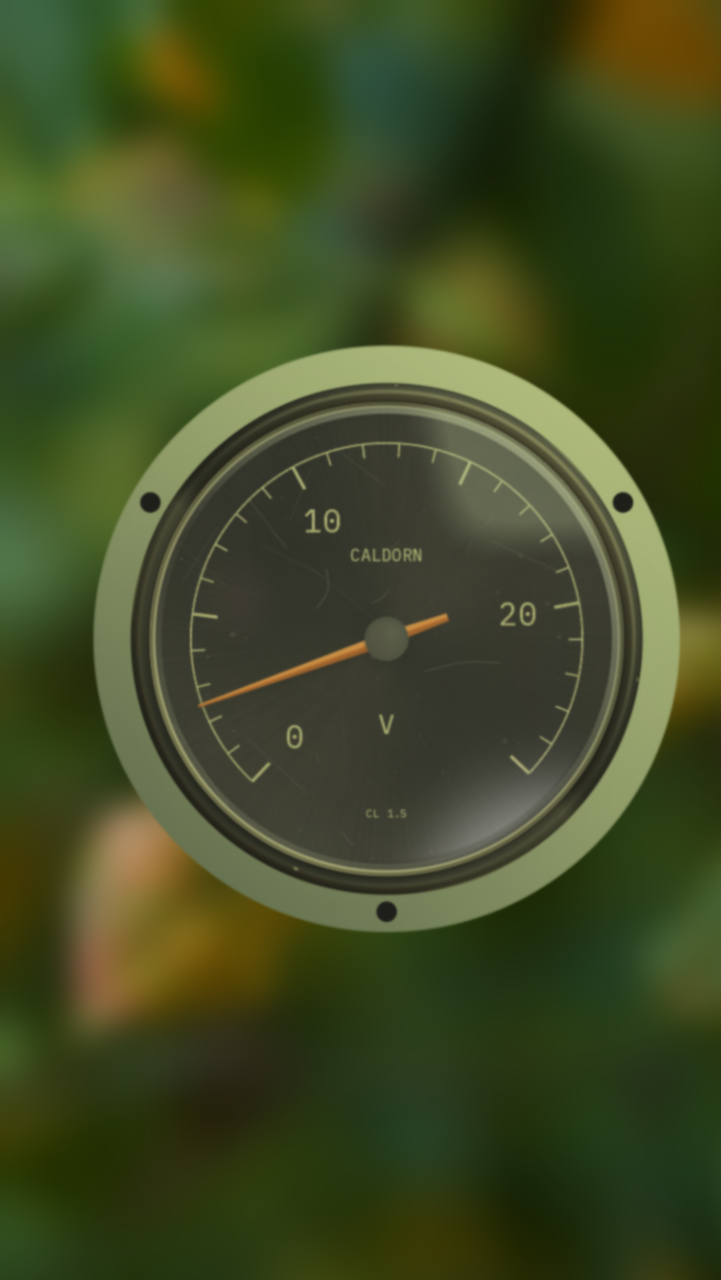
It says 2.5 V
